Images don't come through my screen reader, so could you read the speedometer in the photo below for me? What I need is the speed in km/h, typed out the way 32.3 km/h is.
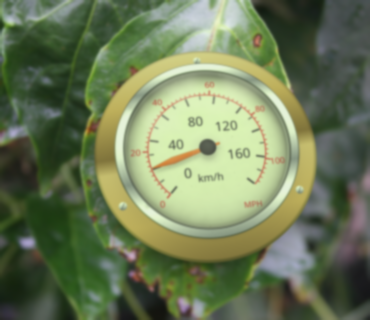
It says 20 km/h
